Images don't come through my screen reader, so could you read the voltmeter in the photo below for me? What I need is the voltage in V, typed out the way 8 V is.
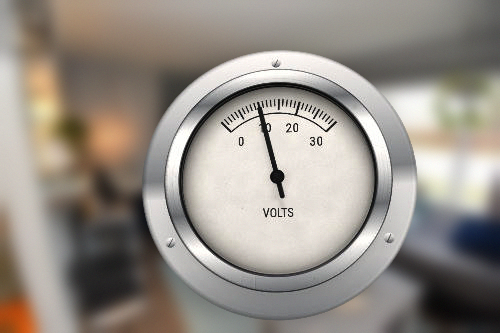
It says 10 V
